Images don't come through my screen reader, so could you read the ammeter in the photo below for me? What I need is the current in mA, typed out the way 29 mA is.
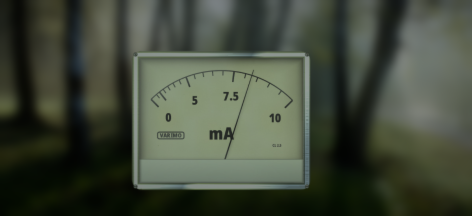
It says 8.25 mA
